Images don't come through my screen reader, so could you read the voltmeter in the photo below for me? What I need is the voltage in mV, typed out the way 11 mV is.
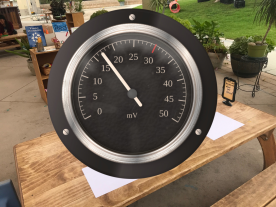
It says 17 mV
